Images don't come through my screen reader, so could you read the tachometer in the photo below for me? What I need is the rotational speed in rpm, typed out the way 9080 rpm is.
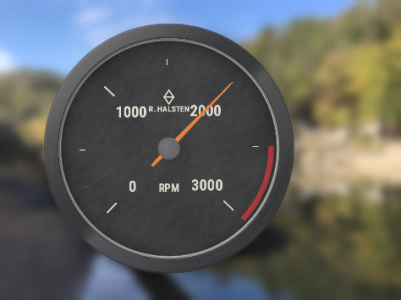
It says 2000 rpm
